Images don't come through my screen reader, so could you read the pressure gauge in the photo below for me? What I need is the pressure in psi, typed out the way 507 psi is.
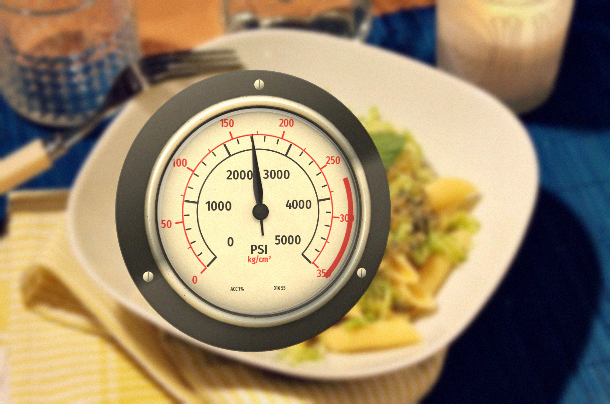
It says 2400 psi
